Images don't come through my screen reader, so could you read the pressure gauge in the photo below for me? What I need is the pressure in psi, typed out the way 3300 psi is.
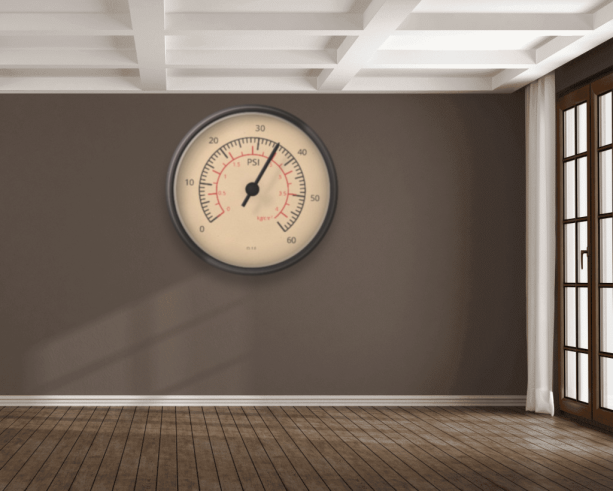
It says 35 psi
